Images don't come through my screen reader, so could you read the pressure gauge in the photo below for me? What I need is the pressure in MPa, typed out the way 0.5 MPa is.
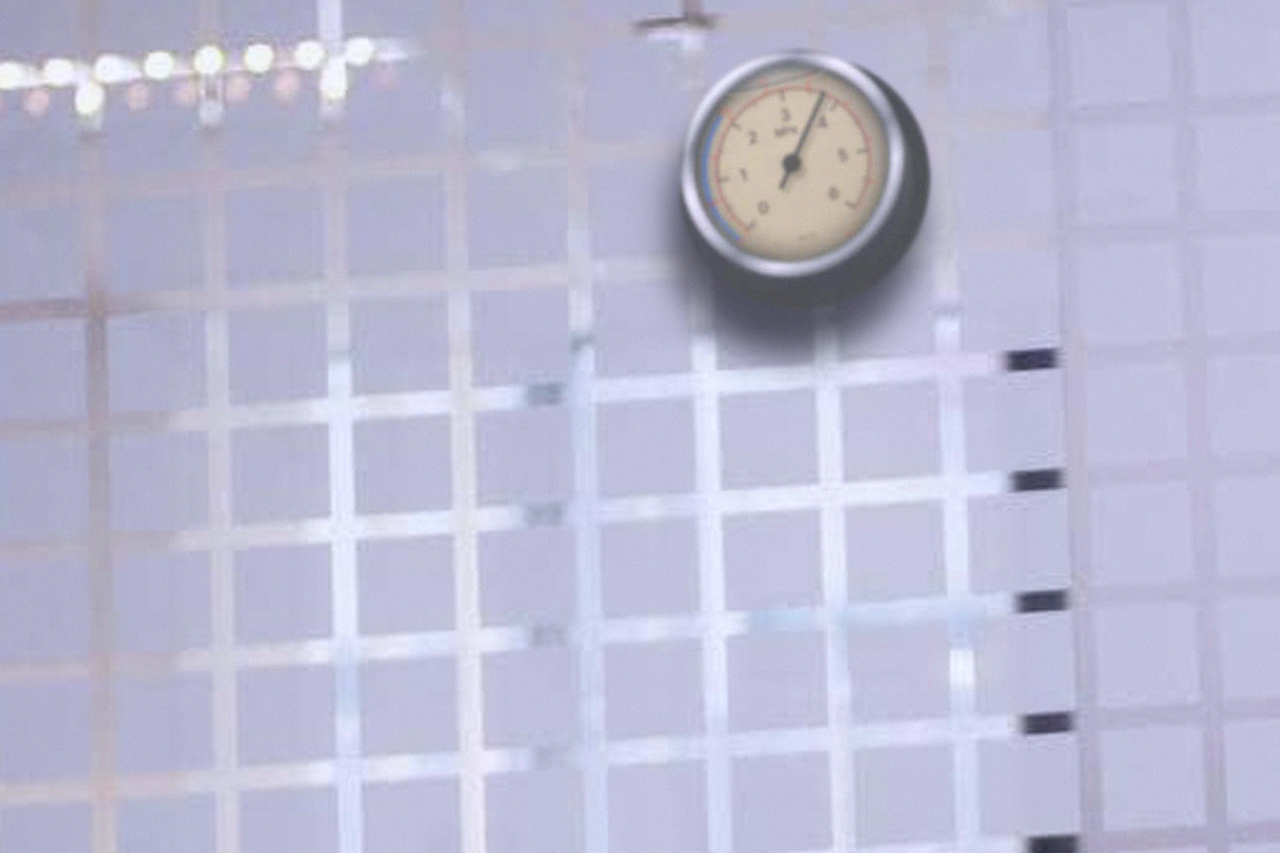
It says 3.75 MPa
